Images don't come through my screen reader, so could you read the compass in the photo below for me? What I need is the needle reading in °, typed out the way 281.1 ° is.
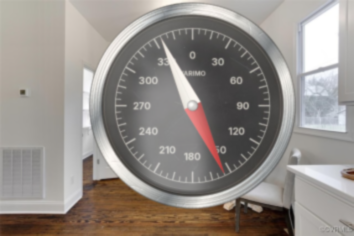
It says 155 °
